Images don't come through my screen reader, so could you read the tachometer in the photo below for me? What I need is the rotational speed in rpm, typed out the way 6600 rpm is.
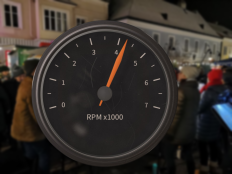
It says 4250 rpm
